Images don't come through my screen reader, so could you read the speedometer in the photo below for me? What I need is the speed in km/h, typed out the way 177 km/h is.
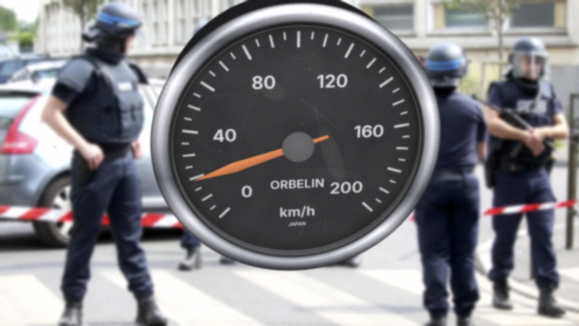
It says 20 km/h
